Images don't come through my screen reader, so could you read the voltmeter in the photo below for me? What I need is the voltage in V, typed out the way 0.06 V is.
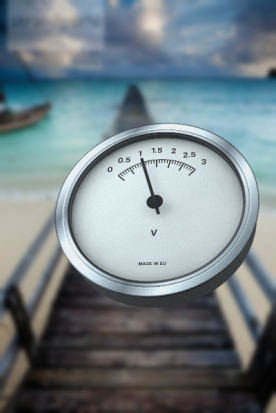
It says 1 V
